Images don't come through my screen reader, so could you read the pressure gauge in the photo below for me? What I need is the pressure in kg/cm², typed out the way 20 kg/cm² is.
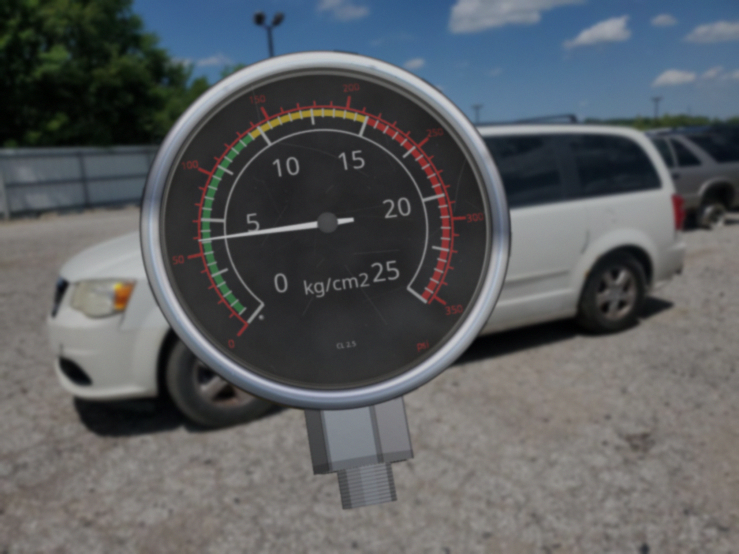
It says 4 kg/cm²
